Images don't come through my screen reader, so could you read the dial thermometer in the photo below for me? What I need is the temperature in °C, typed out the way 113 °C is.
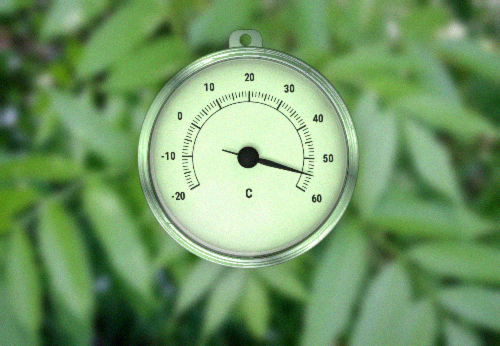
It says 55 °C
